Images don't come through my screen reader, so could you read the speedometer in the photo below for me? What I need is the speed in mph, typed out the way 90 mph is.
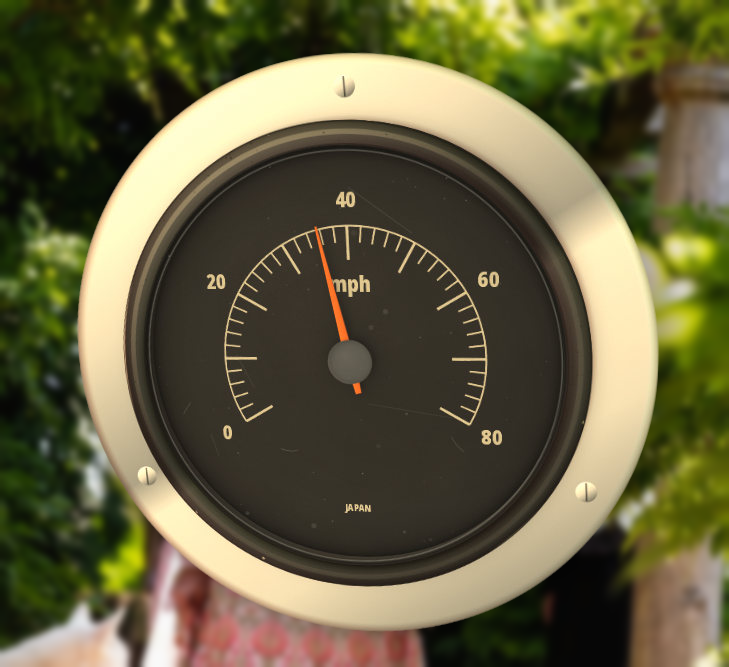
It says 36 mph
